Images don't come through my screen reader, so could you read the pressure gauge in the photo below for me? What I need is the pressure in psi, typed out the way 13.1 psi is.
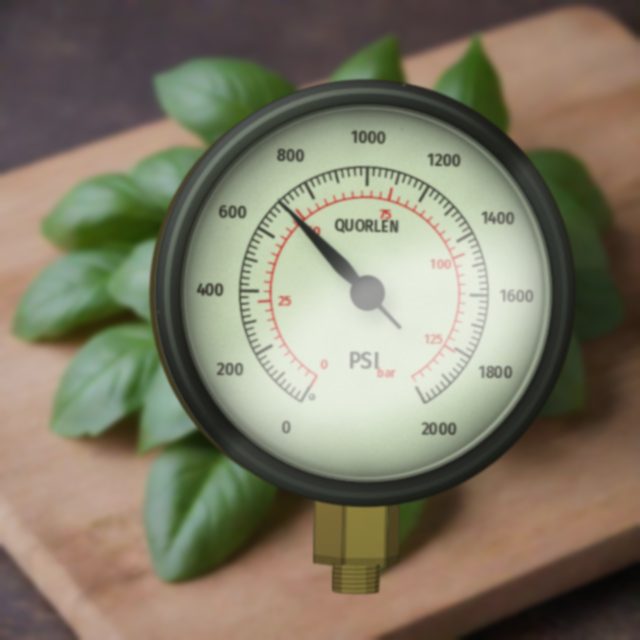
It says 700 psi
